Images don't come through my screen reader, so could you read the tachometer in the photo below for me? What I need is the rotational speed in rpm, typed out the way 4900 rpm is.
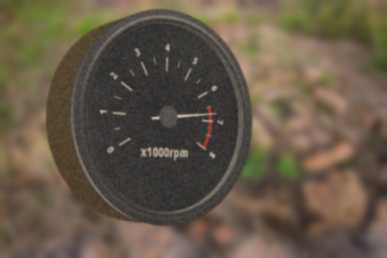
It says 6750 rpm
